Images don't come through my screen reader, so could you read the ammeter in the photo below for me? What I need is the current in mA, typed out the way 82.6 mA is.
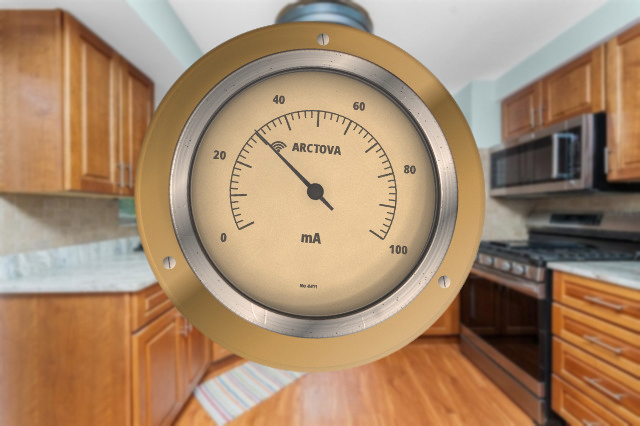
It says 30 mA
